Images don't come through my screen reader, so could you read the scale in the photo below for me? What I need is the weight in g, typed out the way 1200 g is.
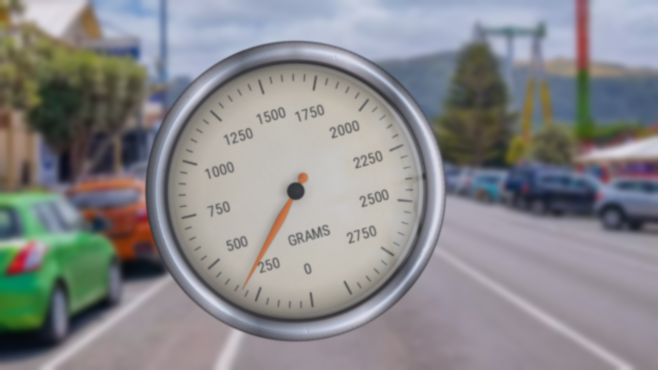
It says 325 g
